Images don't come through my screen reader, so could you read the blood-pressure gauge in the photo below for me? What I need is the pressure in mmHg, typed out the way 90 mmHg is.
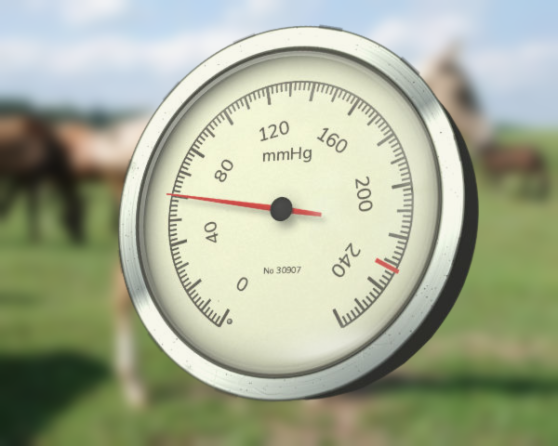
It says 60 mmHg
